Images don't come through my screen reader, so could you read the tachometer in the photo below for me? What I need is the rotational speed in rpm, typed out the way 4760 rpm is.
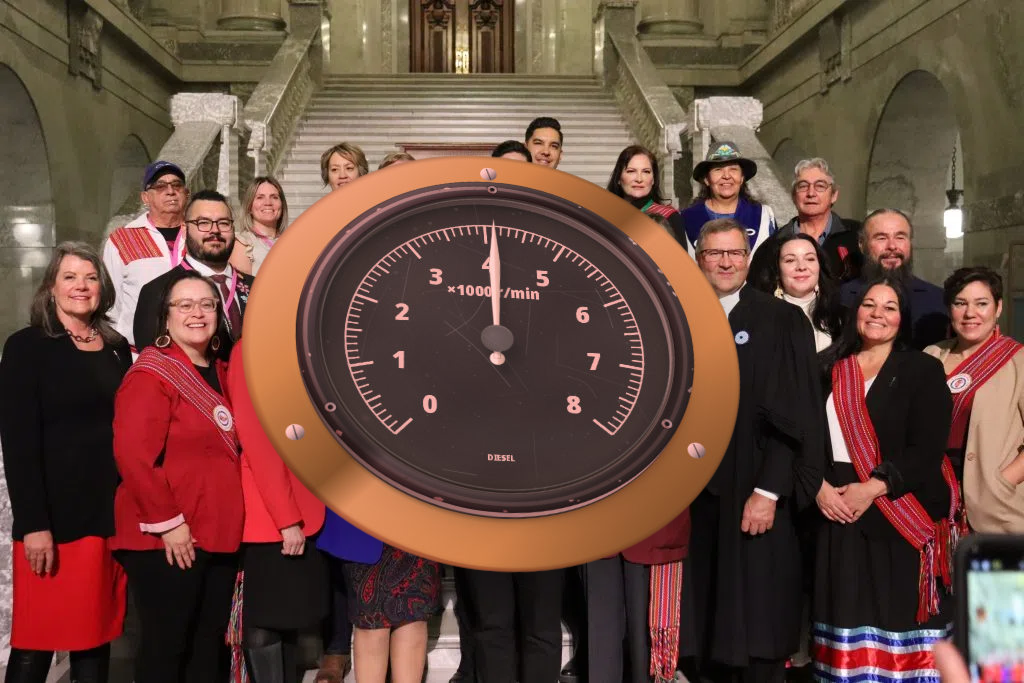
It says 4100 rpm
